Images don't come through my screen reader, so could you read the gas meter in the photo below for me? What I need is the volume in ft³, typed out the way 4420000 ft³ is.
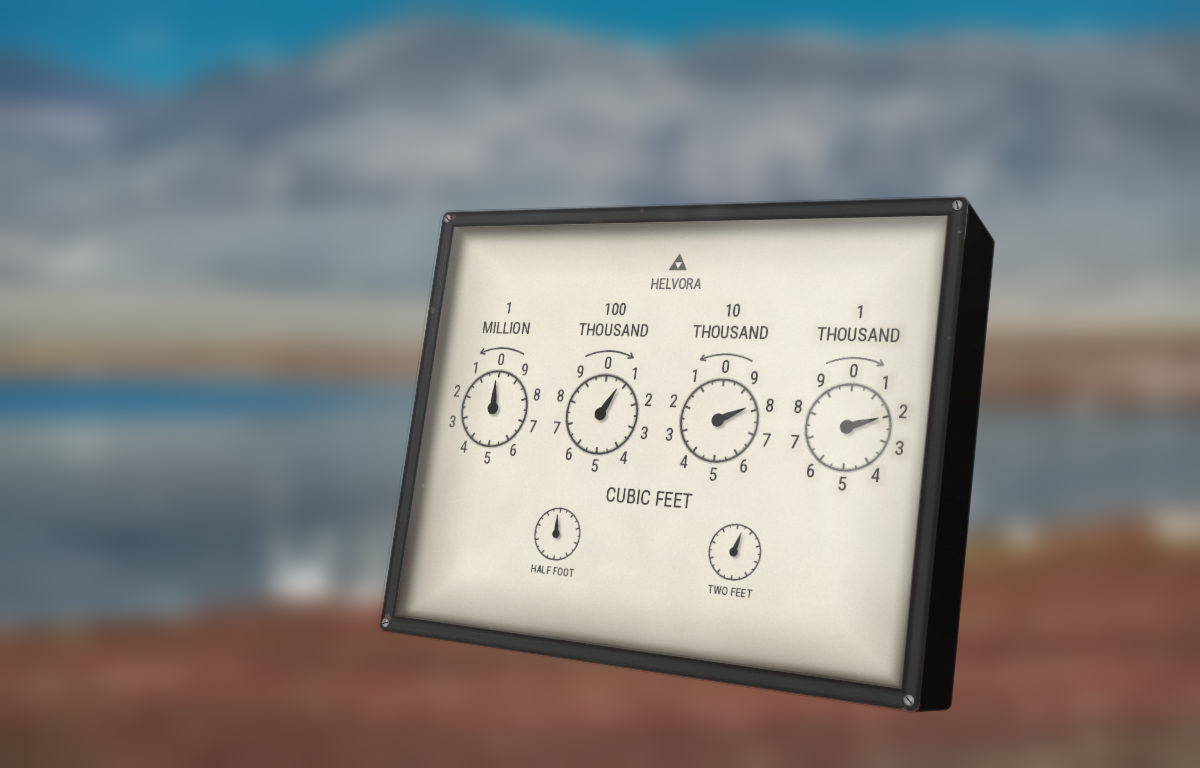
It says 8200 ft³
